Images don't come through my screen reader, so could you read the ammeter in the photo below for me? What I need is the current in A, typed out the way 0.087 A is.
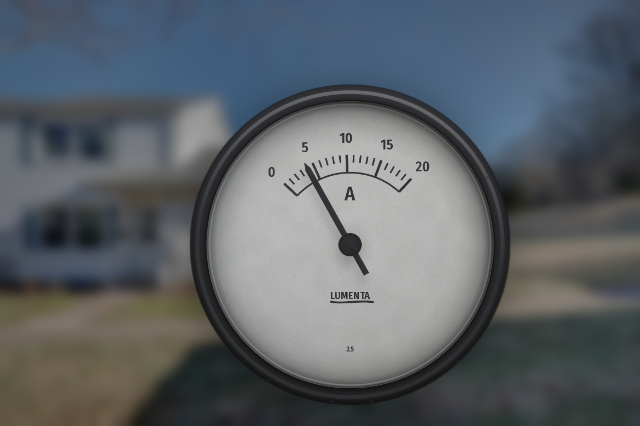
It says 4 A
